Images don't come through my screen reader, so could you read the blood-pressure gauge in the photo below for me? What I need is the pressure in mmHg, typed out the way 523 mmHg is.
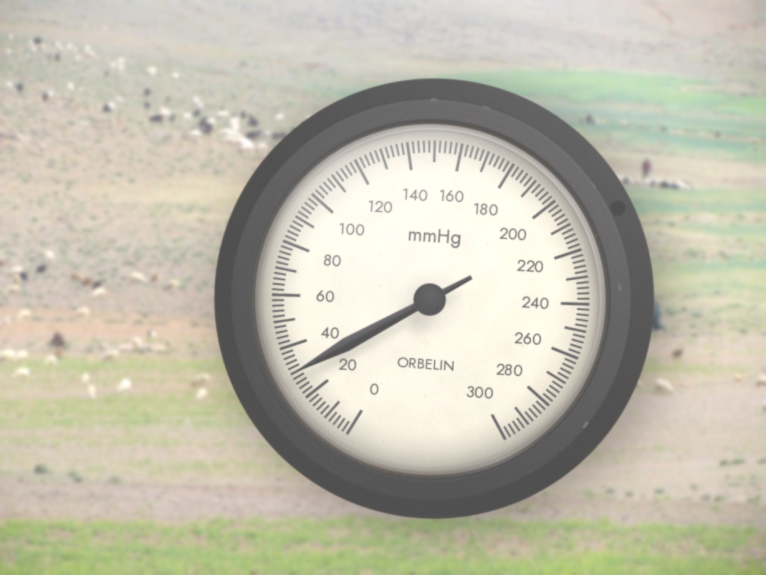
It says 30 mmHg
